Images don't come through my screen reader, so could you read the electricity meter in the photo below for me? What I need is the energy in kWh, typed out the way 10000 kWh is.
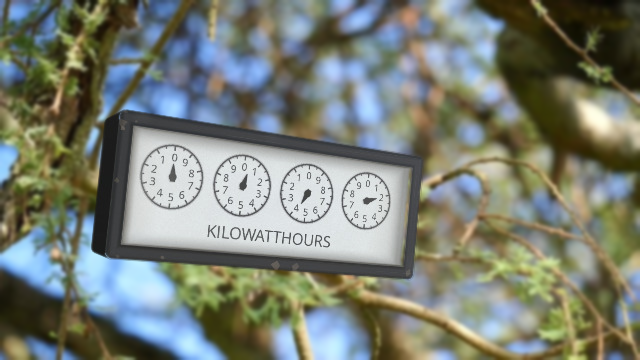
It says 42 kWh
